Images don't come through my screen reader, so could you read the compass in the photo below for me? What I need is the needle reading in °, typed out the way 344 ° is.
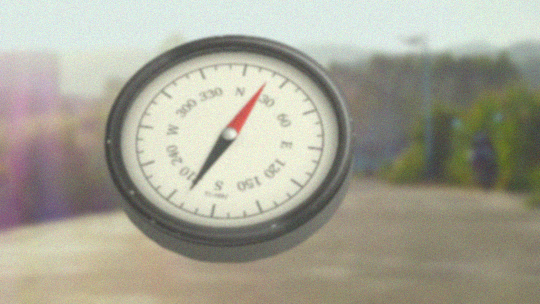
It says 20 °
